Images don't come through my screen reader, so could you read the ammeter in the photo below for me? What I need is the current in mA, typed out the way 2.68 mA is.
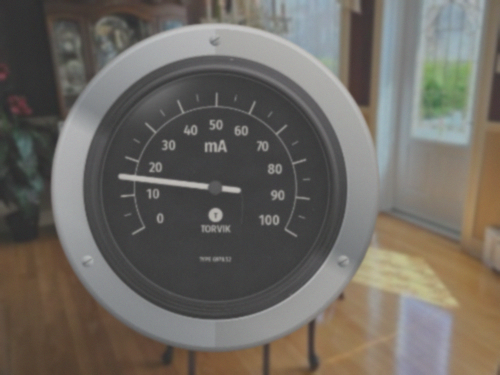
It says 15 mA
